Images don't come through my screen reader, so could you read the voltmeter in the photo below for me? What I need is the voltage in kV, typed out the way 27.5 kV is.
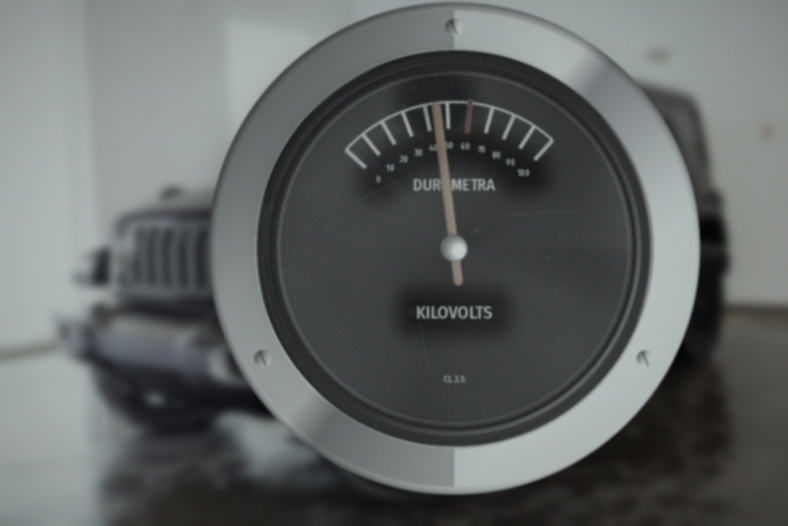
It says 45 kV
